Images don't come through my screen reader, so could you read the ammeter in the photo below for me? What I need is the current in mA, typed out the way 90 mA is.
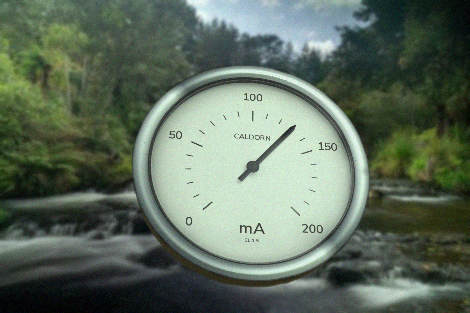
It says 130 mA
